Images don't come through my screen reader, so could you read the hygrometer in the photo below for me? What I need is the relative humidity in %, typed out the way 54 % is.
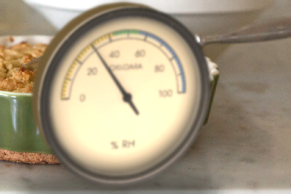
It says 30 %
